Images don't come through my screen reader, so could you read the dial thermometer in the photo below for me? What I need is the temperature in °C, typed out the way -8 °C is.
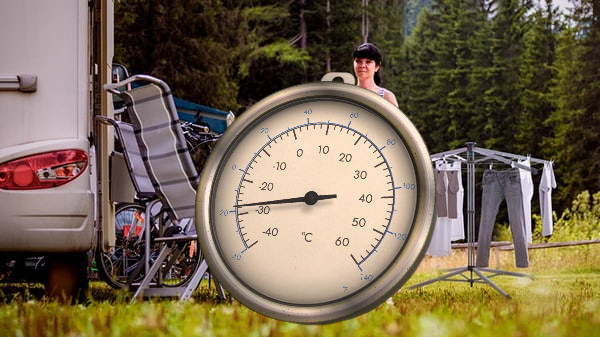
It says -28 °C
